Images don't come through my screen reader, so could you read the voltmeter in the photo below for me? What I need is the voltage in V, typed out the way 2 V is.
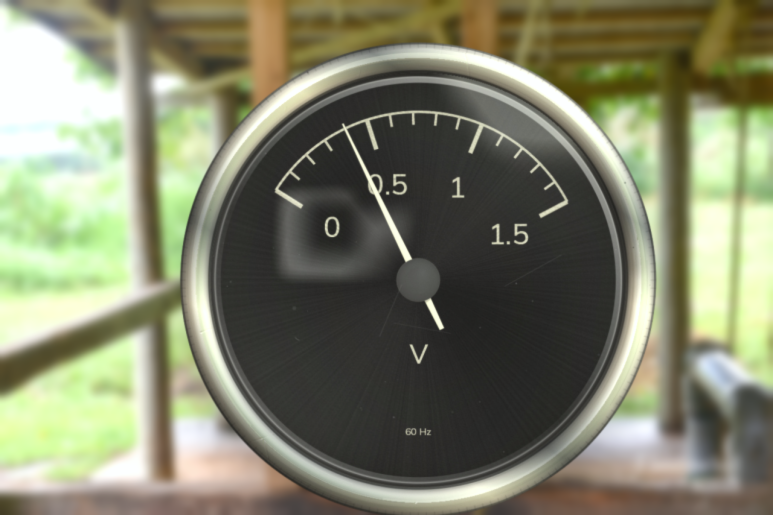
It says 0.4 V
